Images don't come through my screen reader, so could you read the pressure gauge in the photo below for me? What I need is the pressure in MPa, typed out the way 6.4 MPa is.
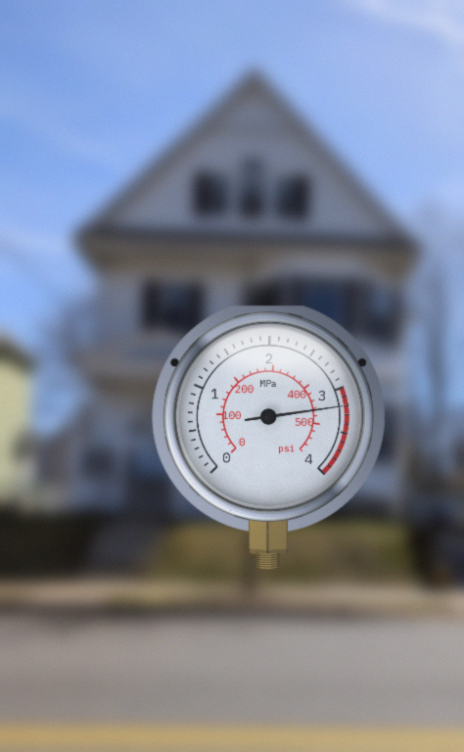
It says 3.2 MPa
